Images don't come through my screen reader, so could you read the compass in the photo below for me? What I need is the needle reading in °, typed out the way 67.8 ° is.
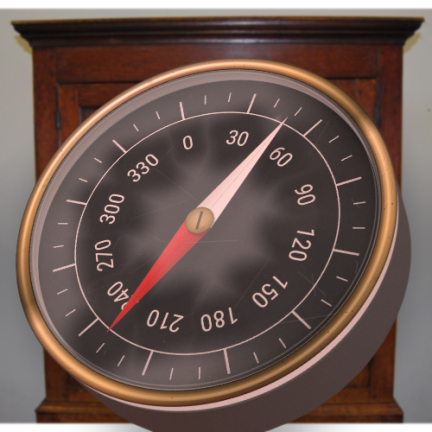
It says 230 °
